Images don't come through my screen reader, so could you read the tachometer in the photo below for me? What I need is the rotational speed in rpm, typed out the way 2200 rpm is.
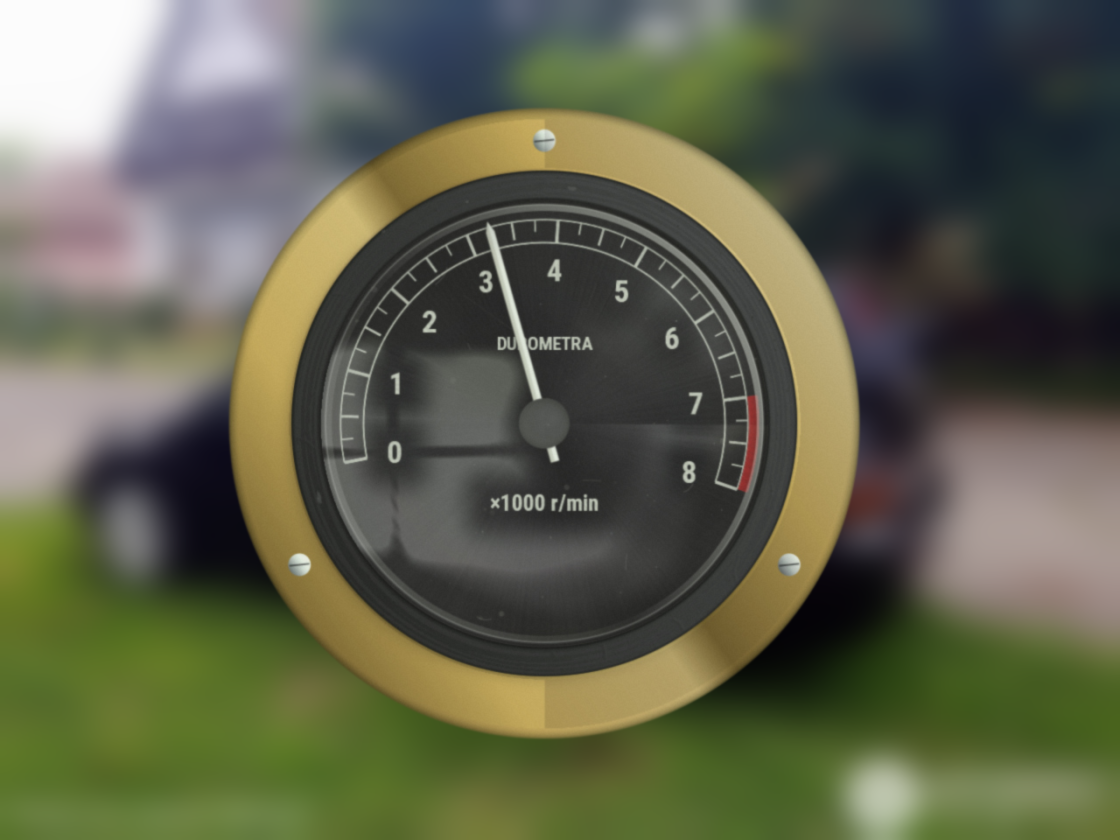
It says 3250 rpm
